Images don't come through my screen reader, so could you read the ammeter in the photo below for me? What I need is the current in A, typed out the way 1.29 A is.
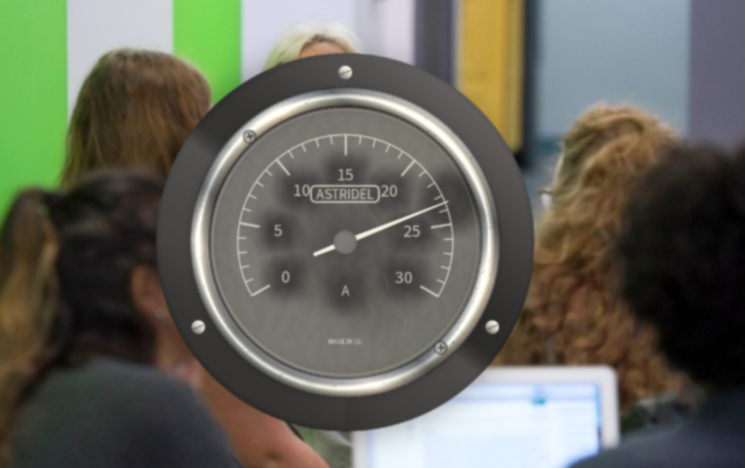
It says 23.5 A
